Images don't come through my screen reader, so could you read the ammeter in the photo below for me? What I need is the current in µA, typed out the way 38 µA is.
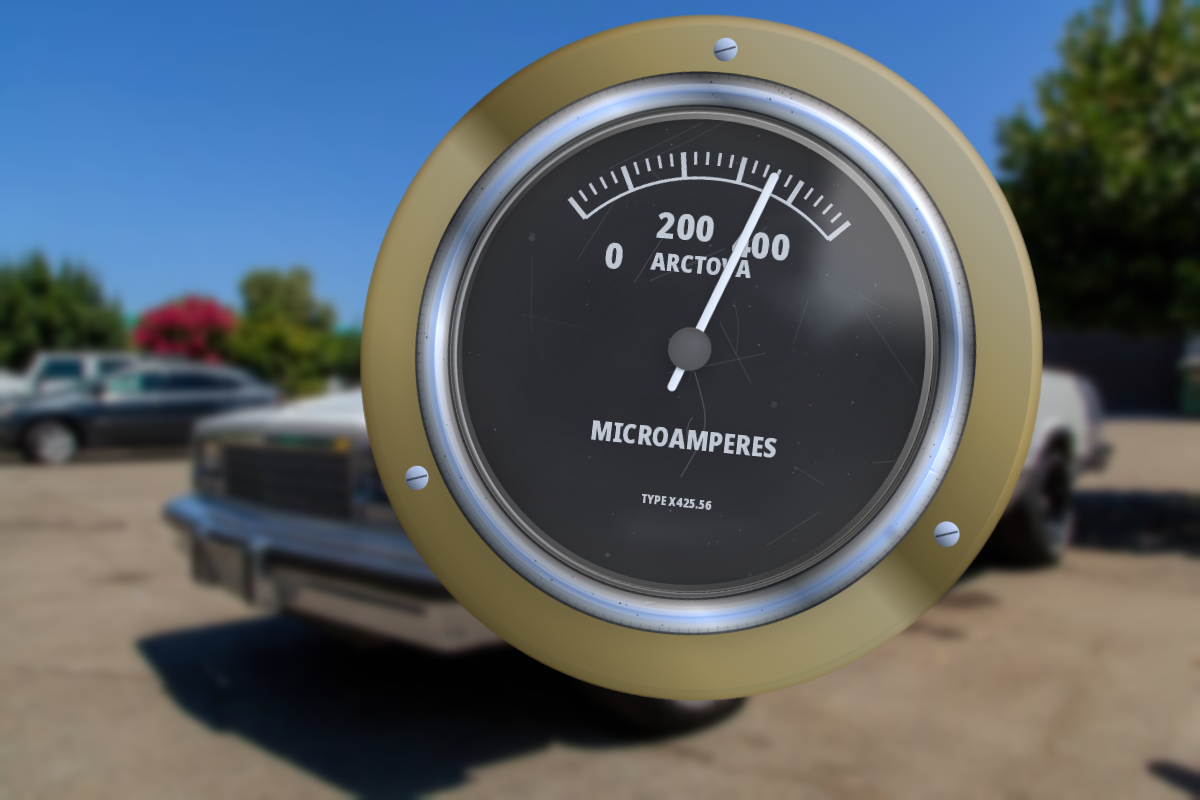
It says 360 µA
